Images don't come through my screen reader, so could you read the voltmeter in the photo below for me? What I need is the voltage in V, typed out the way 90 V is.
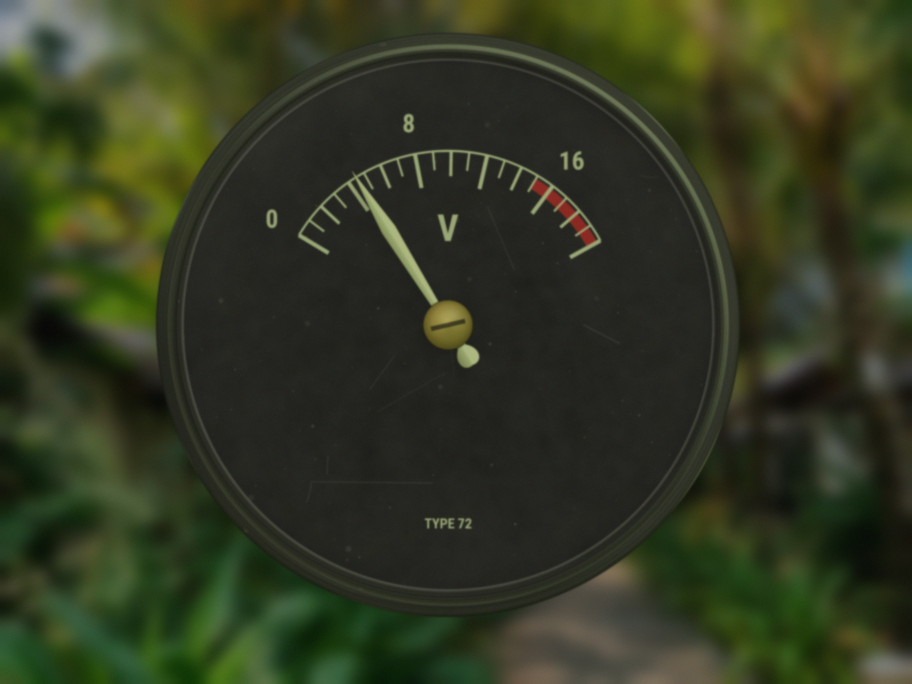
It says 4.5 V
